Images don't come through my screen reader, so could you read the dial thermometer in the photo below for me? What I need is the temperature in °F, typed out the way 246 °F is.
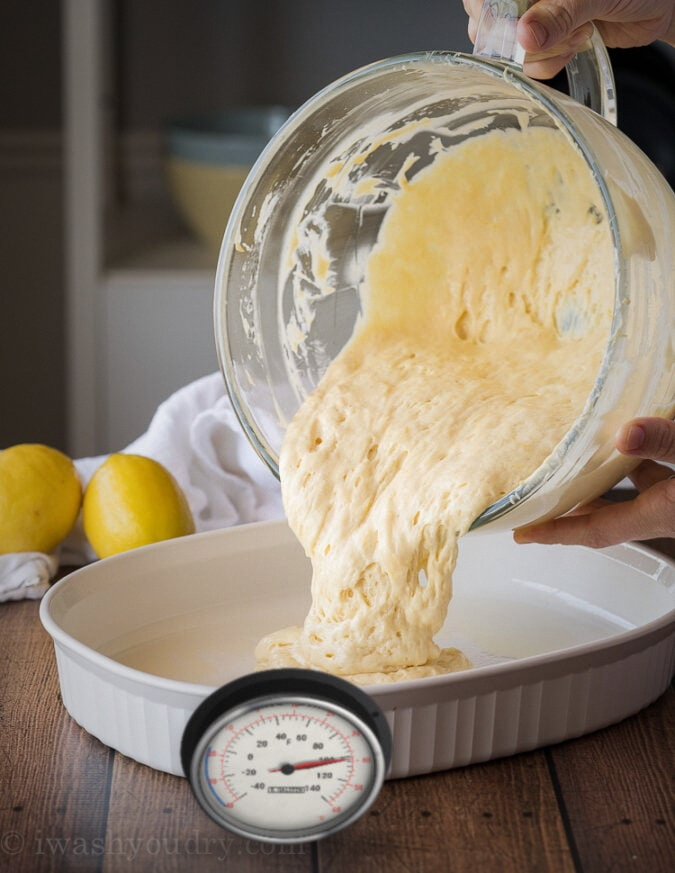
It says 100 °F
